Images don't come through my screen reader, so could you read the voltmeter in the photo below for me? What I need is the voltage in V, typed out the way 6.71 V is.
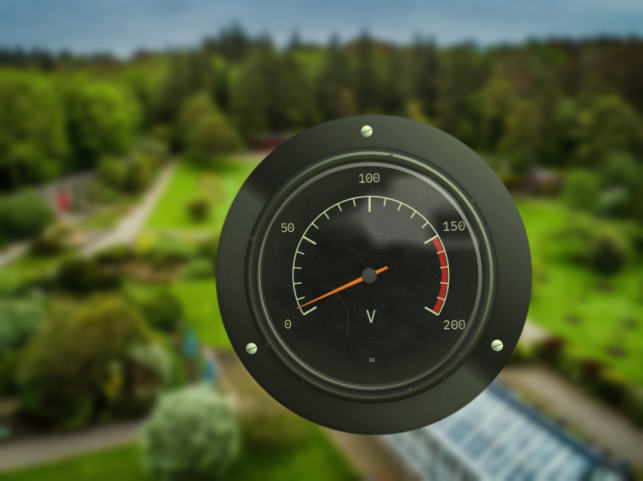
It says 5 V
